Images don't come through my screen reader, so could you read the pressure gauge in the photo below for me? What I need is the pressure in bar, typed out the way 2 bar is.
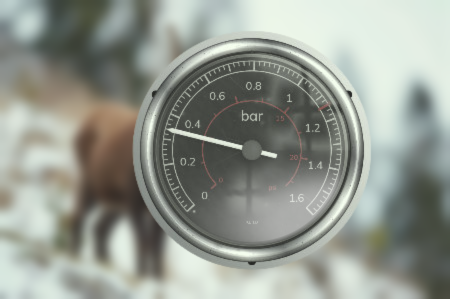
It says 0.34 bar
